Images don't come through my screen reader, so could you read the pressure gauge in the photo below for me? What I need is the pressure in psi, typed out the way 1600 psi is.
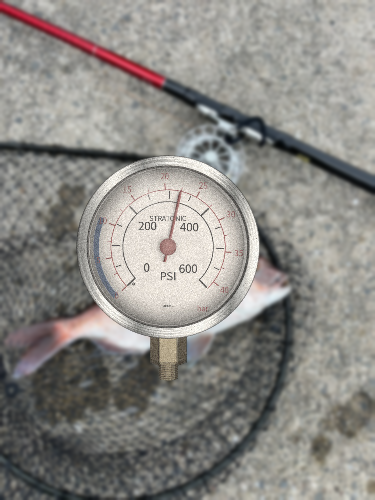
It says 325 psi
